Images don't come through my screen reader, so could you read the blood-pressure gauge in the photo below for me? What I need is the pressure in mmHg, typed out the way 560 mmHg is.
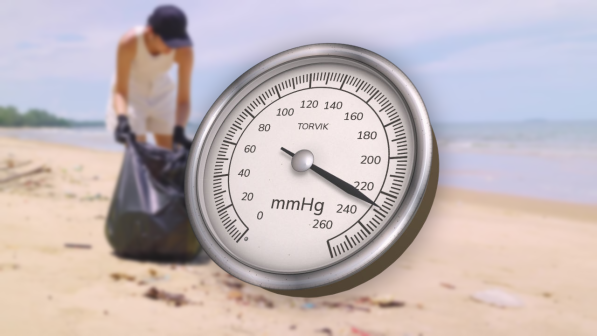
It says 228 mmHg
